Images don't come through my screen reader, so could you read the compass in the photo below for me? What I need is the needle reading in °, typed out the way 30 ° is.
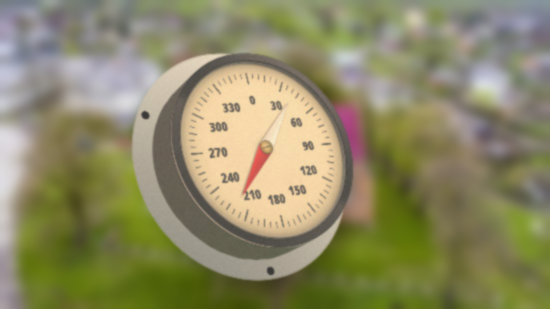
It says 220 °
